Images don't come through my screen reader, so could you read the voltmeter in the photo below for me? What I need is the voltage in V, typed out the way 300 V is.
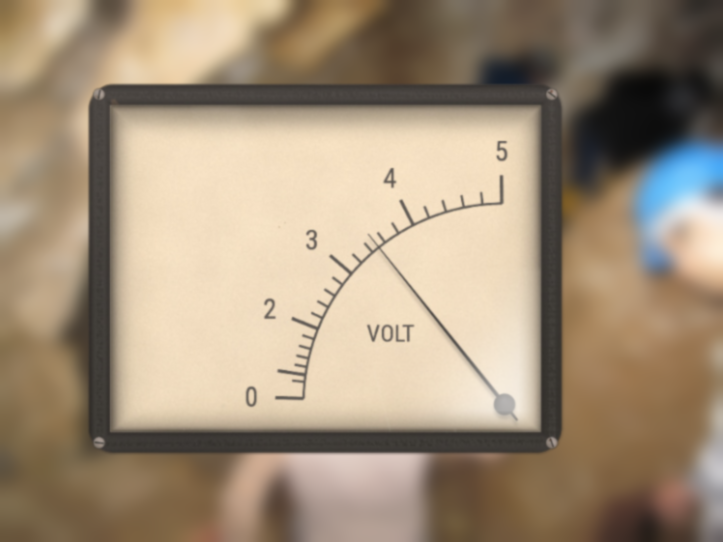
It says 3.5 V
